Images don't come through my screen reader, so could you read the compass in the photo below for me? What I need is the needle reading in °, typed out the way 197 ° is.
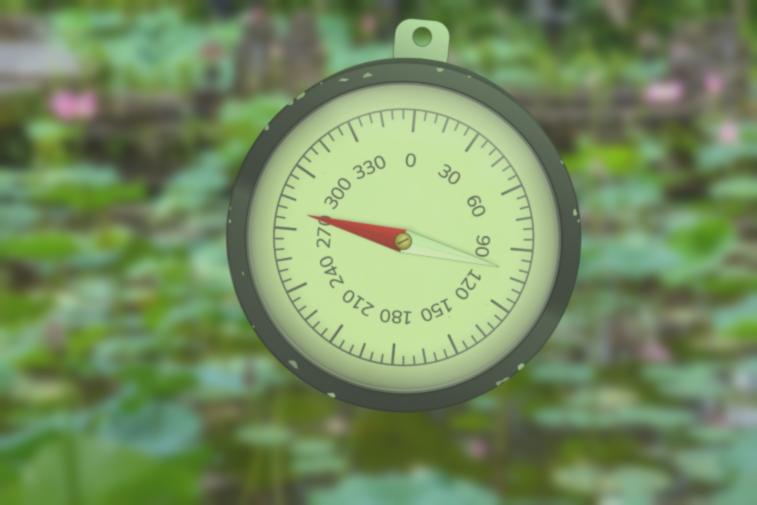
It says 280 °
